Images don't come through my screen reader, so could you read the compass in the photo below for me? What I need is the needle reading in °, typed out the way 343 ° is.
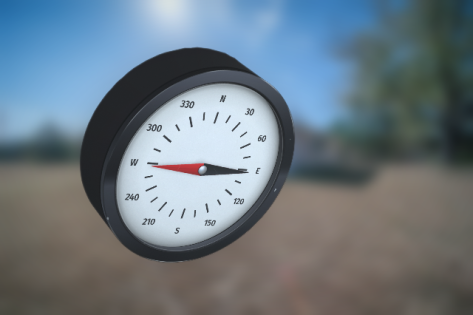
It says 270 °
